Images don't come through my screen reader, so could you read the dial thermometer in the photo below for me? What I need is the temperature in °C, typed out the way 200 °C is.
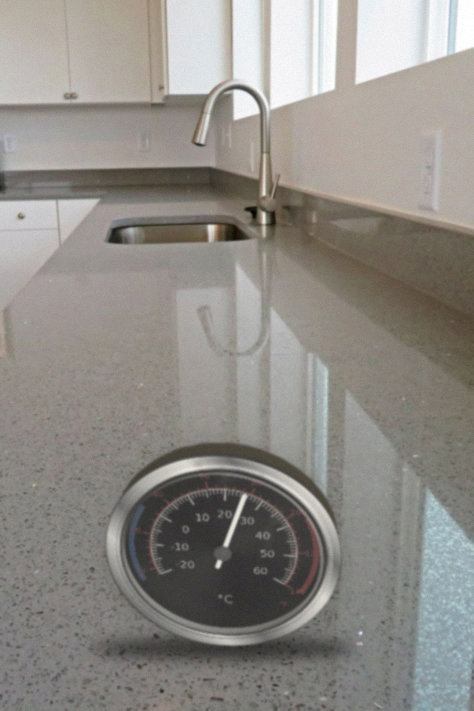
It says 25 °C
